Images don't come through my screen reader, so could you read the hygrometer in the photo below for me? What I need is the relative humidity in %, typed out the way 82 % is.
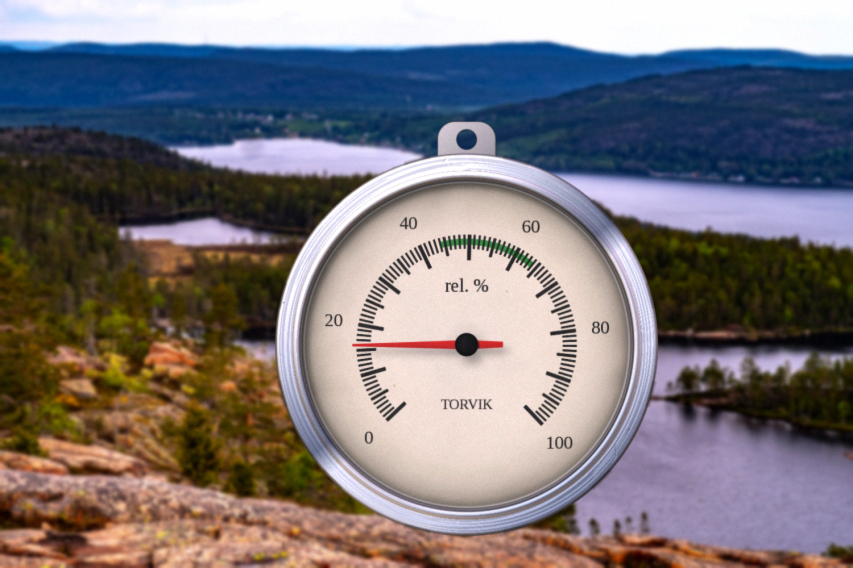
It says 16 %
